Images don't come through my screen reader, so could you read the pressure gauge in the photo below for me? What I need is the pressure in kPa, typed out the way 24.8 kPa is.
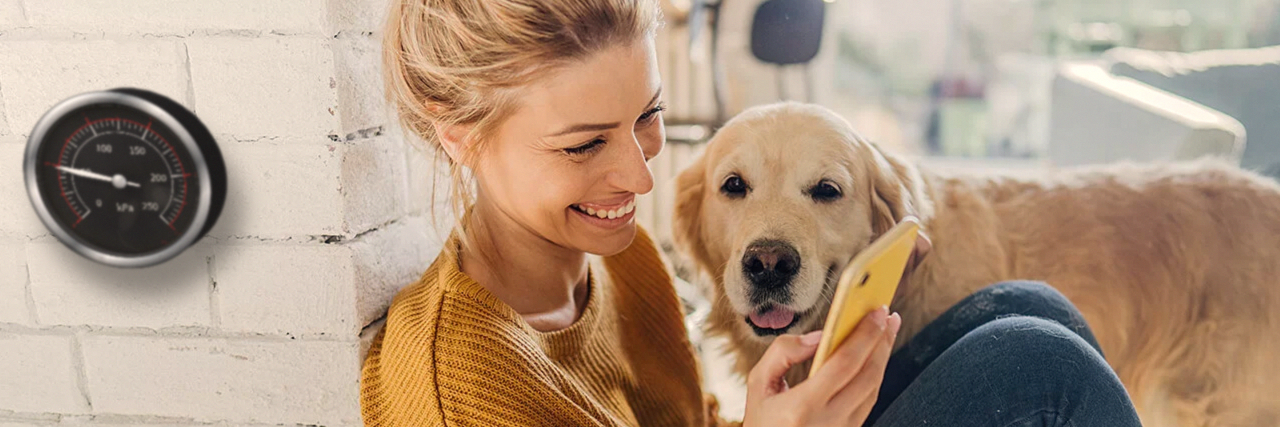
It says 50 kPa
